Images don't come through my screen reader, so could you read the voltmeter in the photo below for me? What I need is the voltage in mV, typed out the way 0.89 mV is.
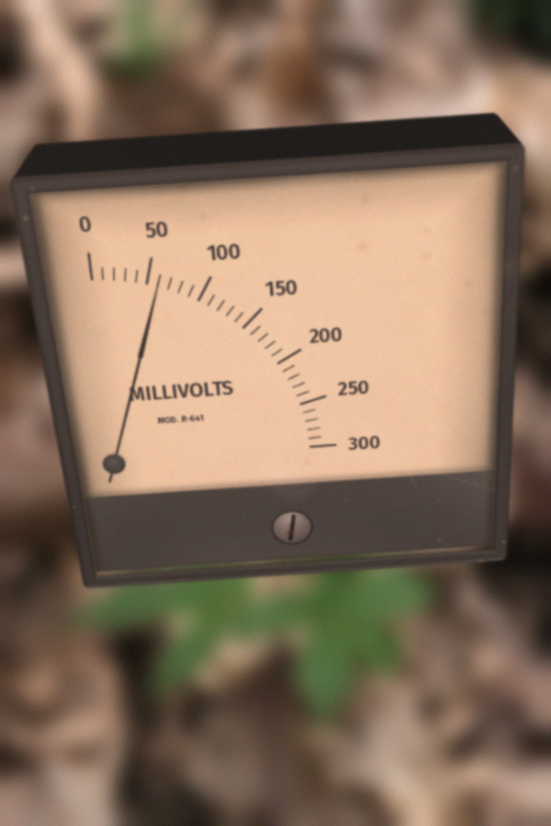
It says 60 mV
